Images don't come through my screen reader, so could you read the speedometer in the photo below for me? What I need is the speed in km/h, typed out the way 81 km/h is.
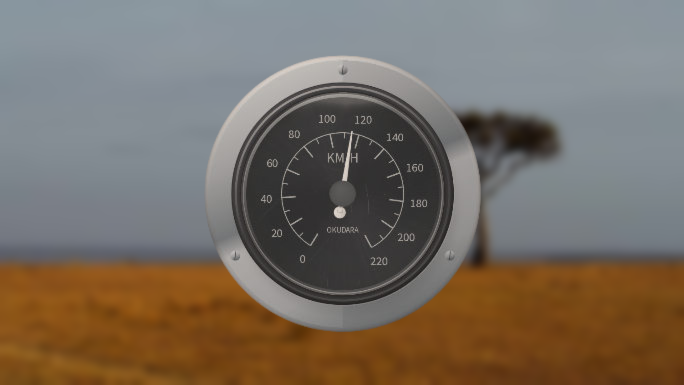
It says 115 km/h
